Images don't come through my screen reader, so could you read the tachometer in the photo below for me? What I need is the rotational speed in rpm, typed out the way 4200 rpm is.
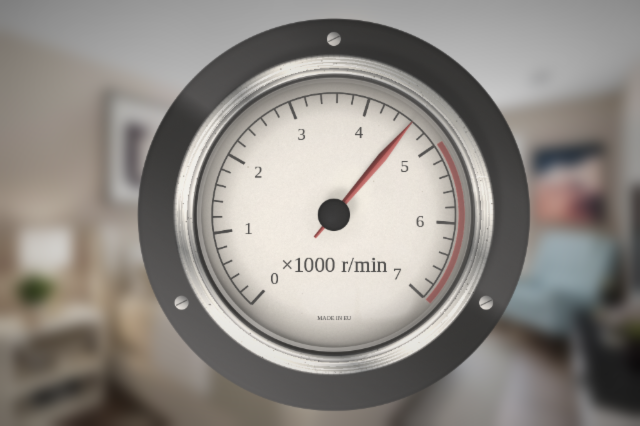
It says 4600 rpm
